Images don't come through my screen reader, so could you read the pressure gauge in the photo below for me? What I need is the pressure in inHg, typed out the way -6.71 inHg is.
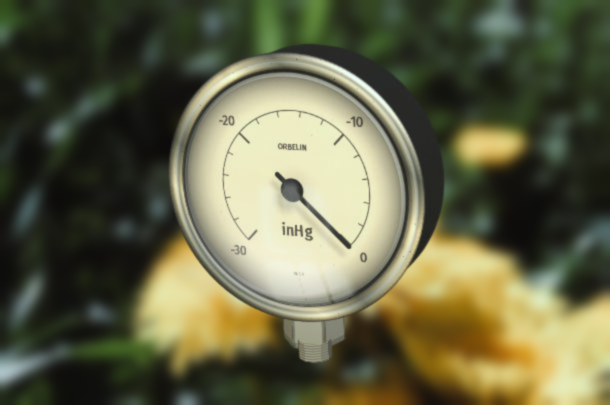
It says 0 inHg
